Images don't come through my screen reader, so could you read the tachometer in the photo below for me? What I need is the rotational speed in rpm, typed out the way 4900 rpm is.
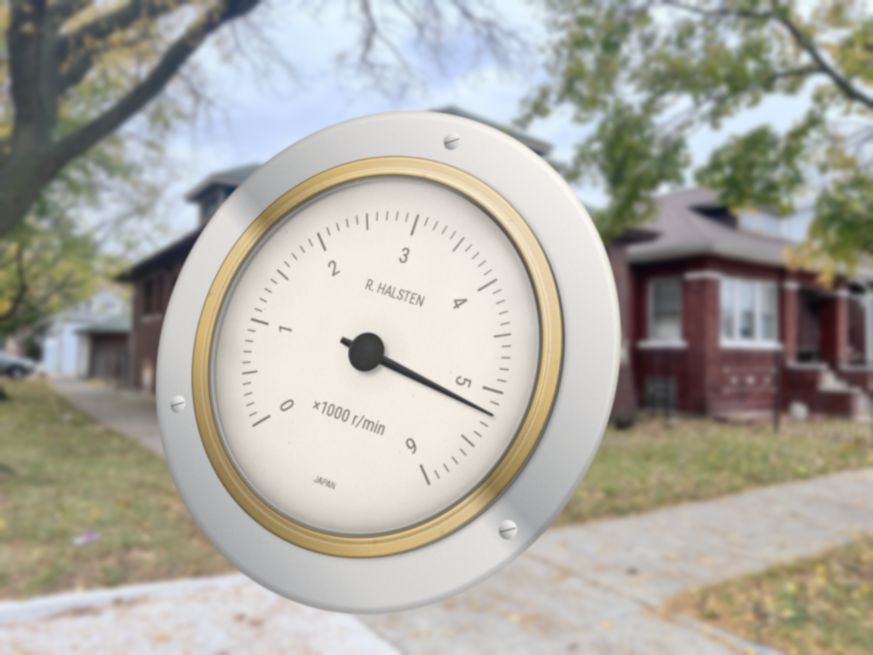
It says 5200 rpm
